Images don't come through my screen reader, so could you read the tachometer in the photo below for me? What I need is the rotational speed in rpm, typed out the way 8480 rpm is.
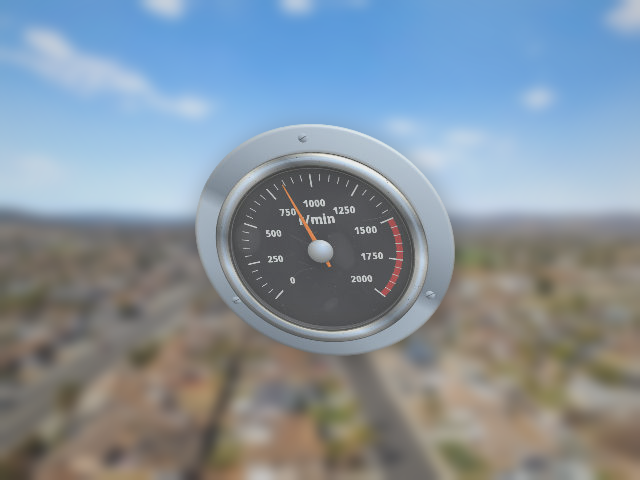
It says 850 rpm
